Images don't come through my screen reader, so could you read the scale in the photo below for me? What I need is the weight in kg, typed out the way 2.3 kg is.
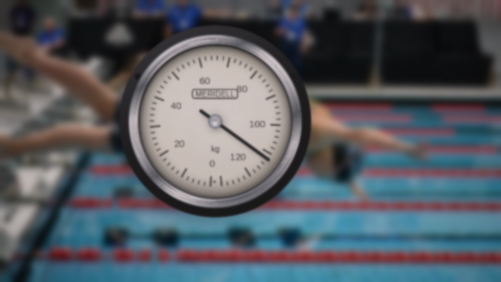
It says 112 kg
